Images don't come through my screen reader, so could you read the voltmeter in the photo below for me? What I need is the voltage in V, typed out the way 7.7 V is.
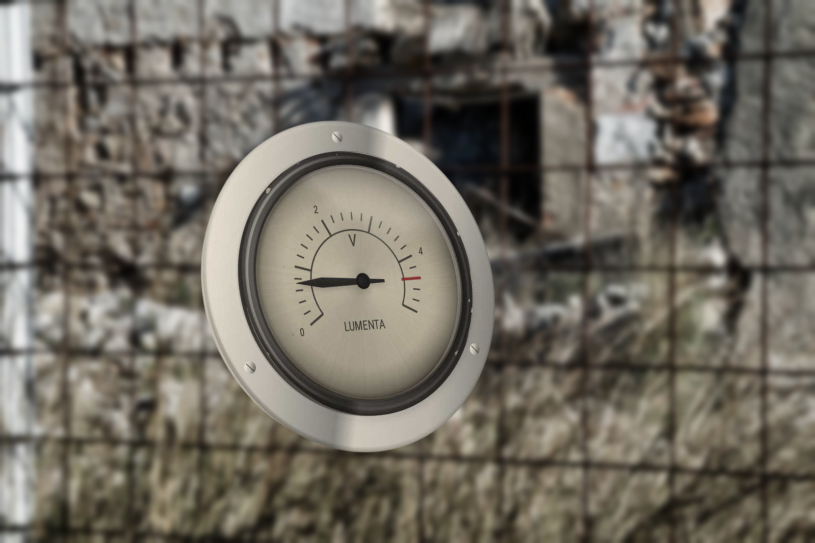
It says 0.7 V
